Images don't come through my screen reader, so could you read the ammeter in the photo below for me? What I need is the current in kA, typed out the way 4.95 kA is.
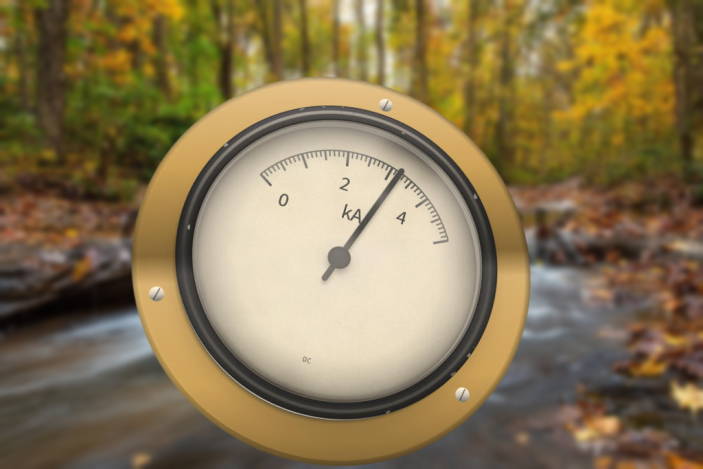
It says 3.2 kA
